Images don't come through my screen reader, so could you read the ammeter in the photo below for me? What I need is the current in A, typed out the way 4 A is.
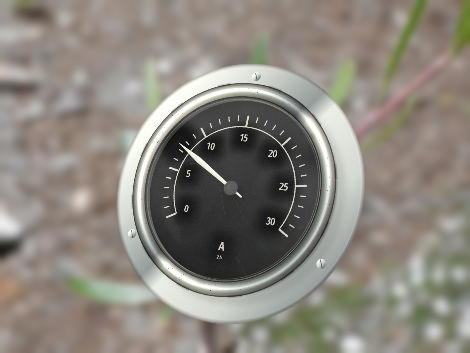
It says 7.5 A
